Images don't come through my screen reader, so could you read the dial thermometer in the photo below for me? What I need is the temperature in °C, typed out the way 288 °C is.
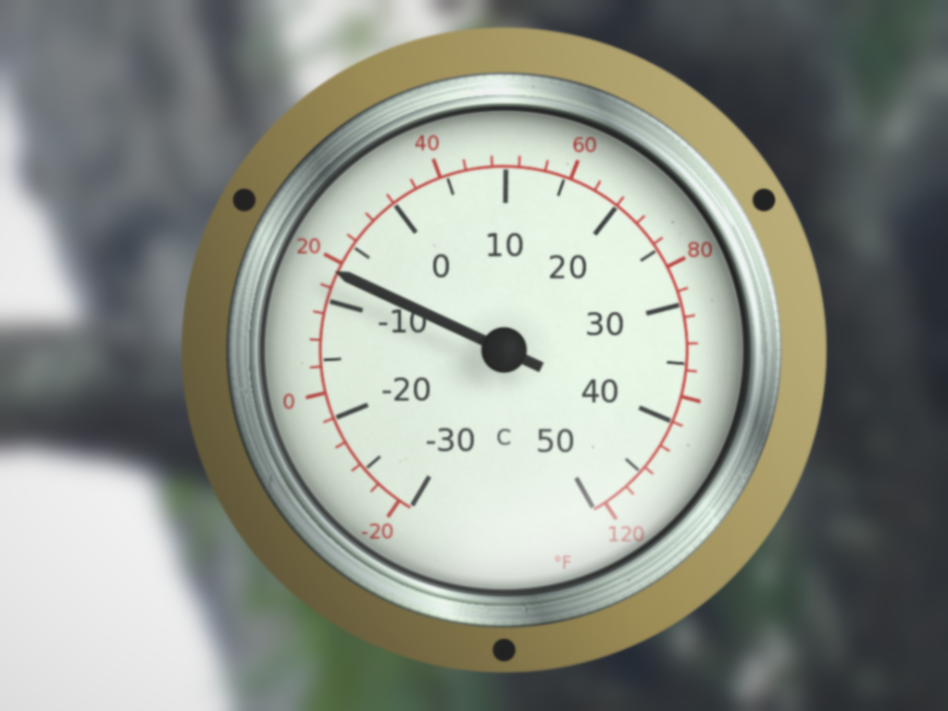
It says -7.5 °C
